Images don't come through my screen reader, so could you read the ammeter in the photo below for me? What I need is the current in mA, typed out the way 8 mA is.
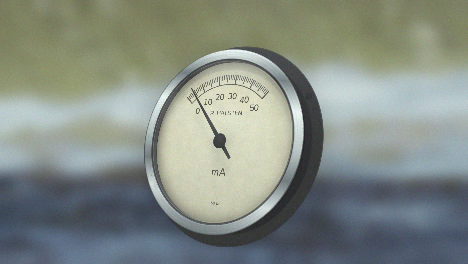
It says 5 mA
